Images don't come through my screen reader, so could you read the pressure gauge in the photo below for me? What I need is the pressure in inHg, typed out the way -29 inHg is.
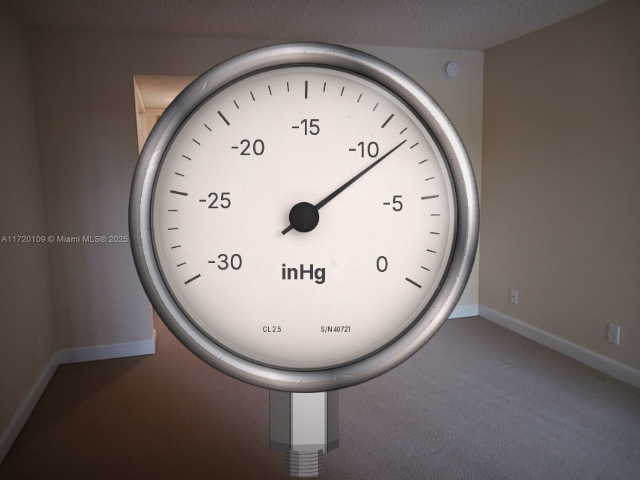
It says -8.5 inHg
